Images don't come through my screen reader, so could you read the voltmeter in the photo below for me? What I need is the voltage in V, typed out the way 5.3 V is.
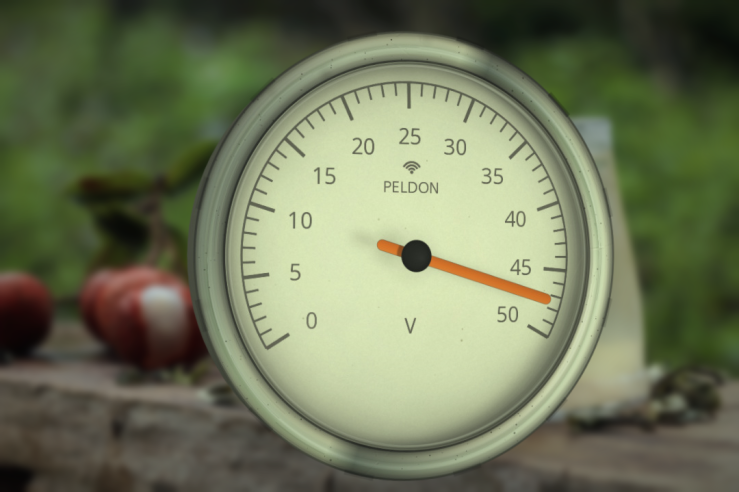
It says 47.5 V
